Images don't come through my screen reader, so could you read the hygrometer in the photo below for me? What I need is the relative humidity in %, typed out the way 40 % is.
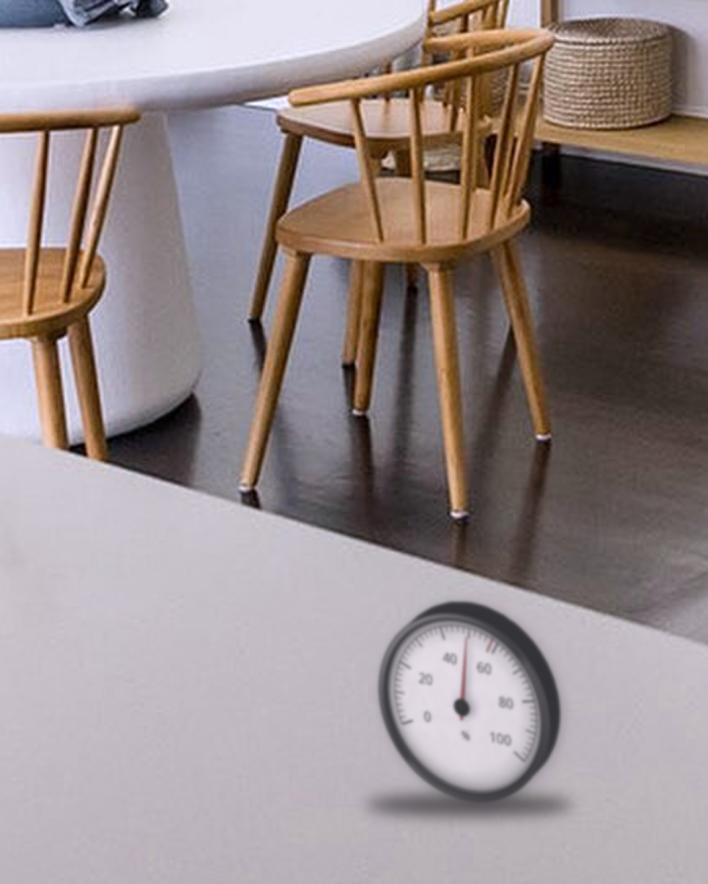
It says 50 %
